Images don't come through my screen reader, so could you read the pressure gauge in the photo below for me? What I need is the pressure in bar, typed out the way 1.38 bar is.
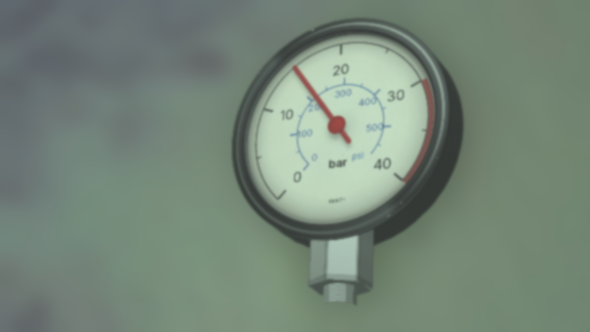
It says 15 bar
